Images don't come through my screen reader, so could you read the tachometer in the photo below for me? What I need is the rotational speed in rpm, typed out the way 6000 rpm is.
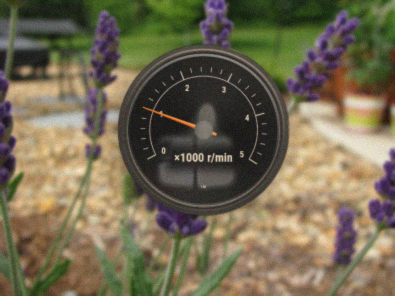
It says 1000 rpm
